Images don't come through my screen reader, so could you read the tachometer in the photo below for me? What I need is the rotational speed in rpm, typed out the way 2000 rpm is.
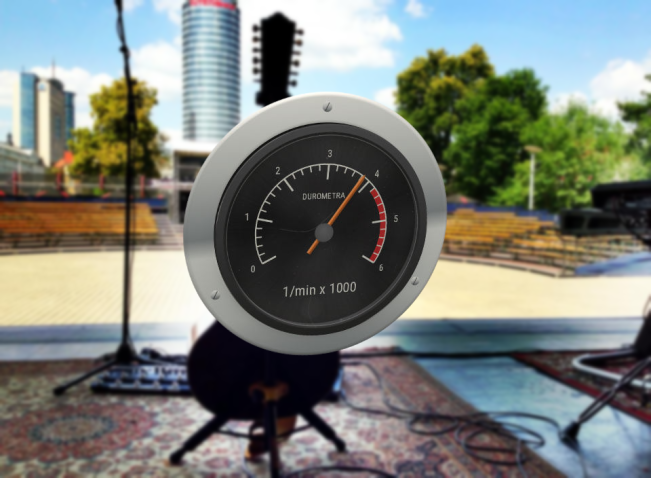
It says 3800 rpm
